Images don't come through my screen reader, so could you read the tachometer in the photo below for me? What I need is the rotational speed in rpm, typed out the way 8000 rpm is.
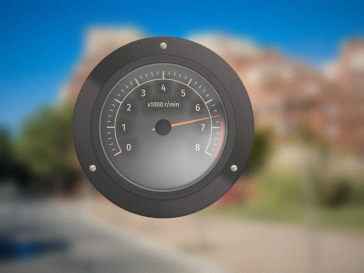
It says 6600 rpm
